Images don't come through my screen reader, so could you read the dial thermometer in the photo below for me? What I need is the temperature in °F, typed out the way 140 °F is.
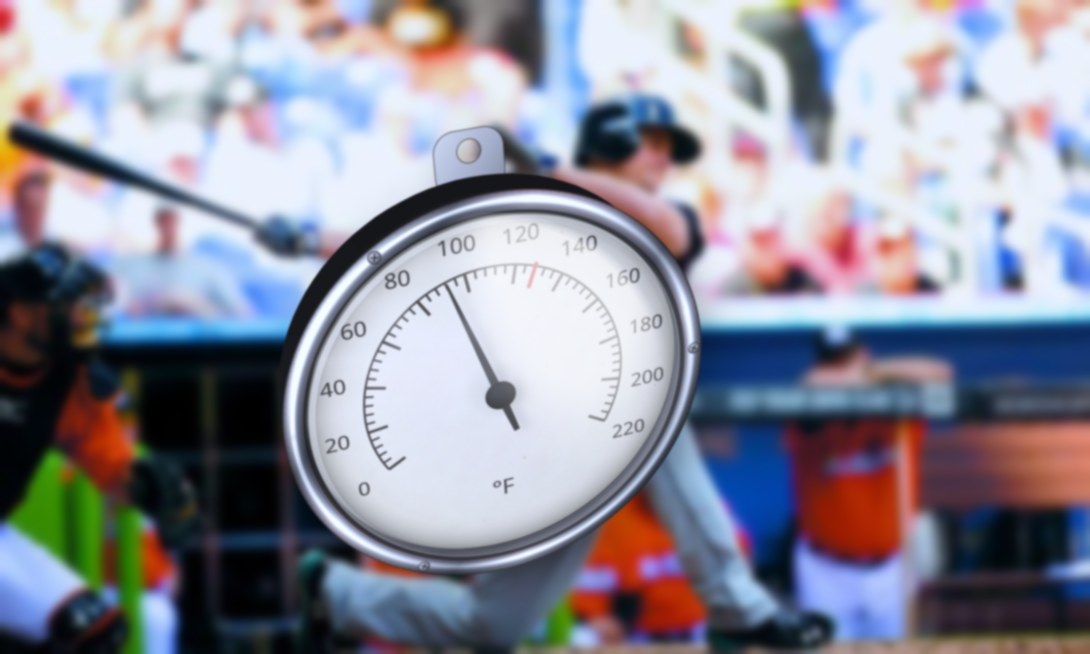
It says 92 °F
